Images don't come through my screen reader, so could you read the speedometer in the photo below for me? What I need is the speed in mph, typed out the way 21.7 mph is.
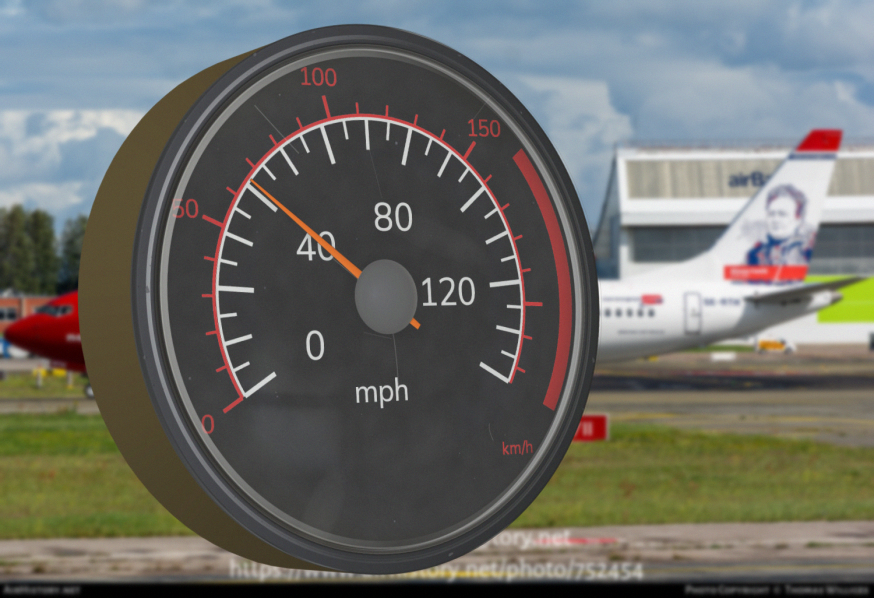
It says 40 mph
